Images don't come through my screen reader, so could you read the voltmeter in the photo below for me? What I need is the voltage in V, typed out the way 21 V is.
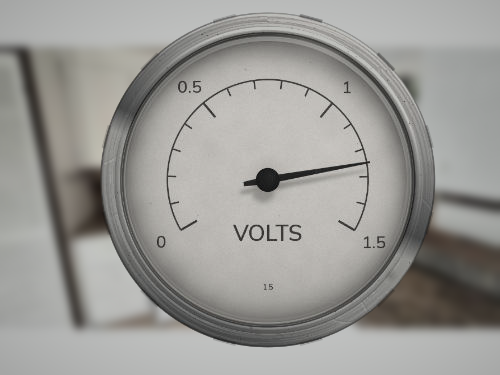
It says 1.25 V
